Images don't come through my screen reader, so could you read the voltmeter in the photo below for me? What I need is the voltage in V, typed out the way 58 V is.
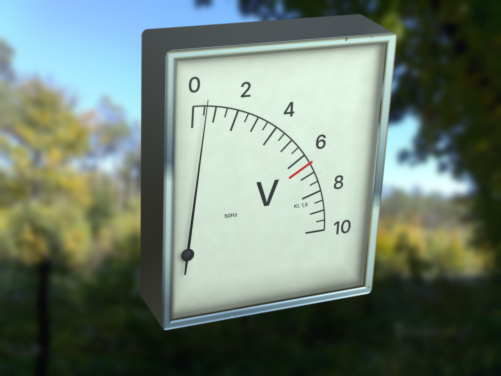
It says 0.5 V
